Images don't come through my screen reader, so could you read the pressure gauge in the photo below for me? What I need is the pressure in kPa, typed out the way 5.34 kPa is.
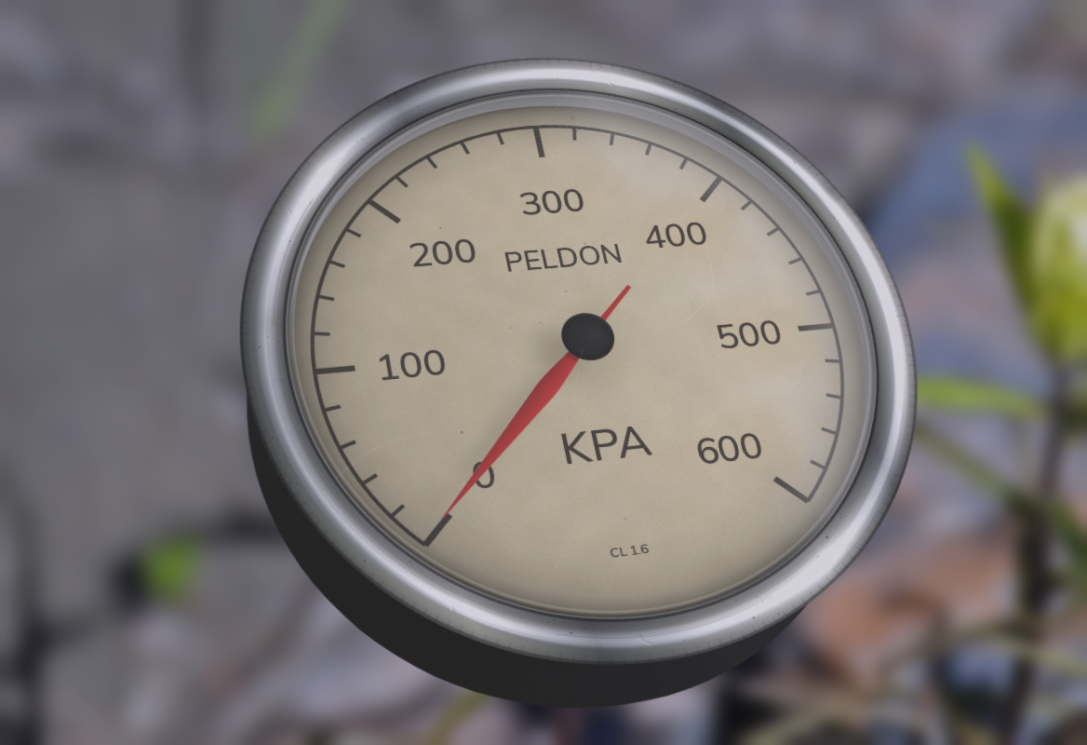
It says 0 kPa
